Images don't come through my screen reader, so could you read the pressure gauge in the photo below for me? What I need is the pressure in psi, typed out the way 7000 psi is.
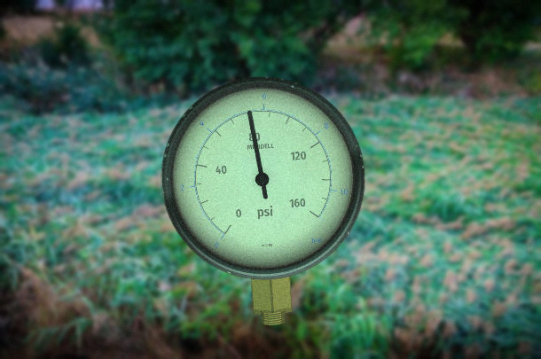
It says 80 psi
